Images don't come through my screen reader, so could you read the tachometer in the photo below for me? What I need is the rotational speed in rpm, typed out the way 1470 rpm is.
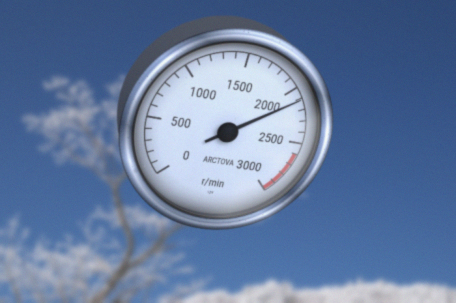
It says 2100 rpm
